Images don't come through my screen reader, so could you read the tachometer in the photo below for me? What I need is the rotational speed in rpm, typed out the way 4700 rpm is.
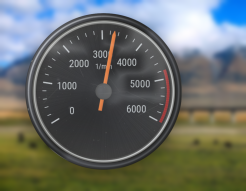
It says 3300 rpm
